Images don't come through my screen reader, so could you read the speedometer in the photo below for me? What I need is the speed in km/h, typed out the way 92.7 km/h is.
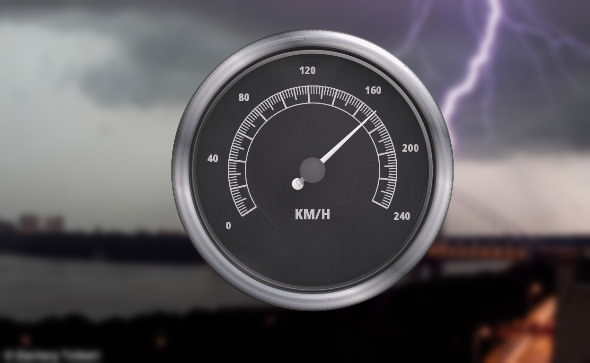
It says 170 km/h
